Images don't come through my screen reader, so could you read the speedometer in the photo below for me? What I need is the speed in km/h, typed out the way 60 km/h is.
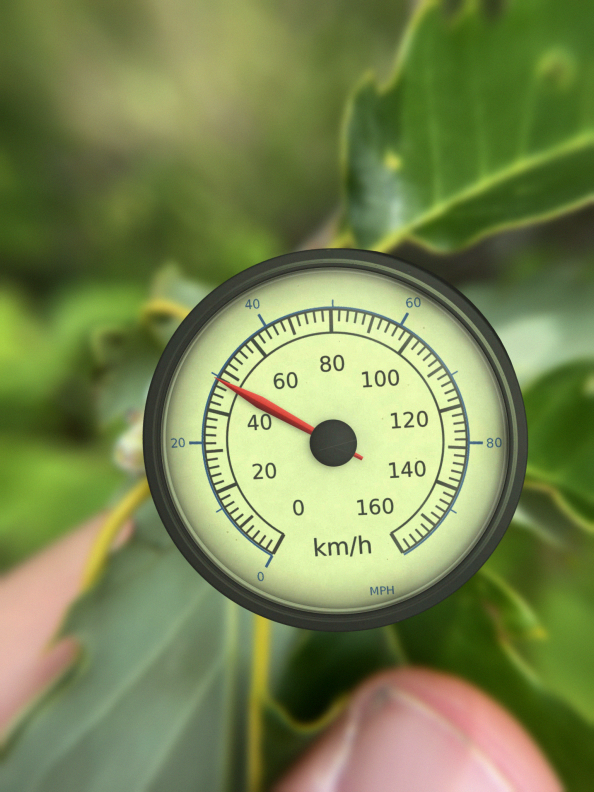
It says 48 km/h
